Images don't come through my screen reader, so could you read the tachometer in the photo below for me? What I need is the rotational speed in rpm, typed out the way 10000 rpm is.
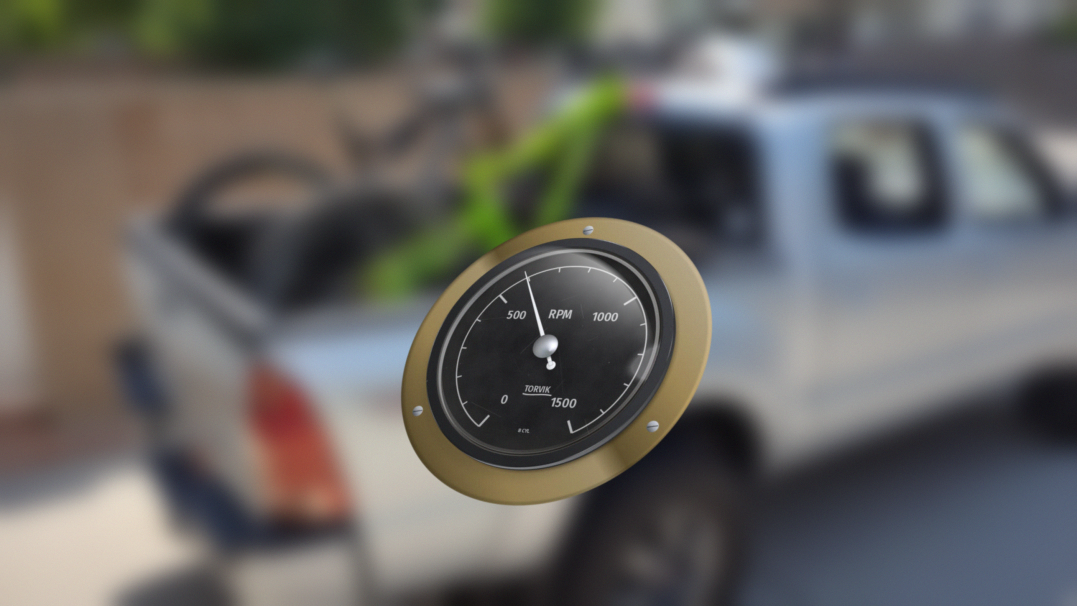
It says 600 rpm
